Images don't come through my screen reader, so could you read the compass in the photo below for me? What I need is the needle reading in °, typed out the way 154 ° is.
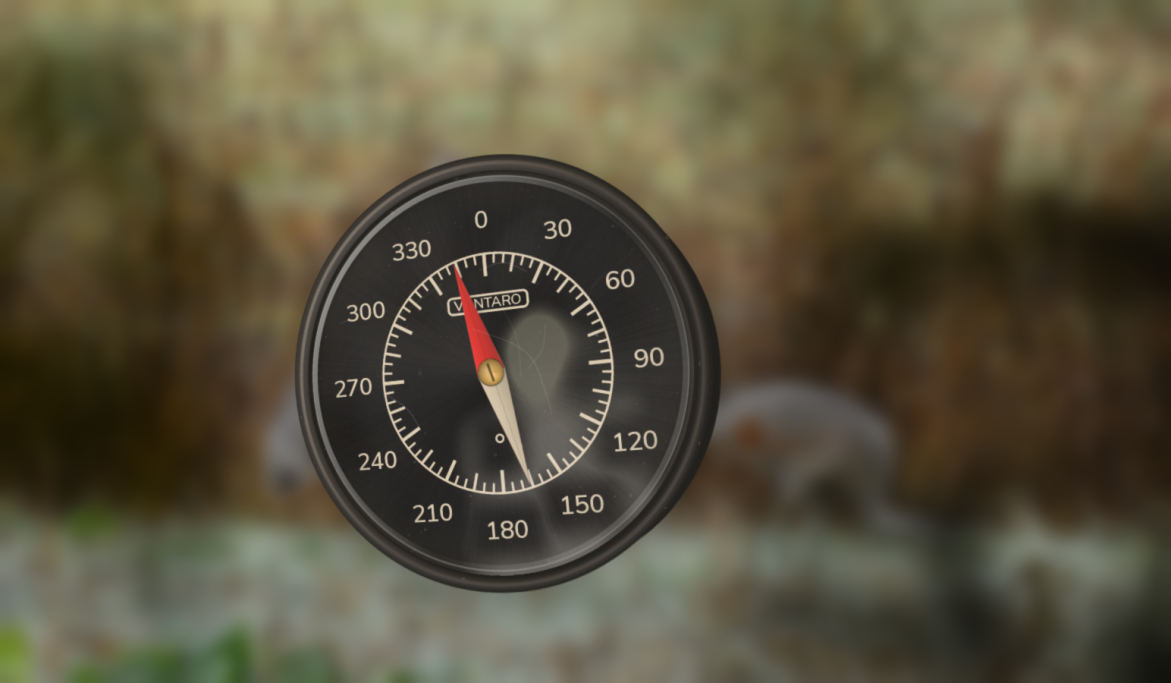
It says 345 °
